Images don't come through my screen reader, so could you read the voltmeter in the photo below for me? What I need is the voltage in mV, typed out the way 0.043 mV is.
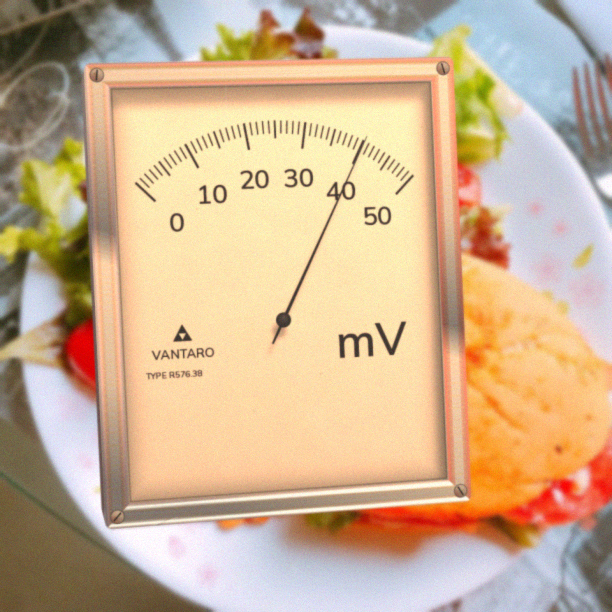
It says 40 mV
